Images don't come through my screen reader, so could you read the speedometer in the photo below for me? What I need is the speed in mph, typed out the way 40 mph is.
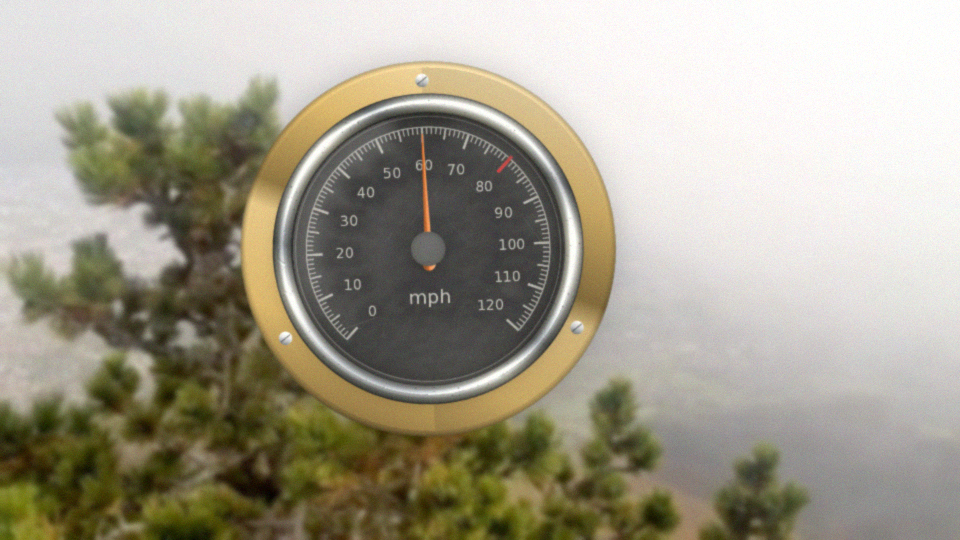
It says 60 mph
